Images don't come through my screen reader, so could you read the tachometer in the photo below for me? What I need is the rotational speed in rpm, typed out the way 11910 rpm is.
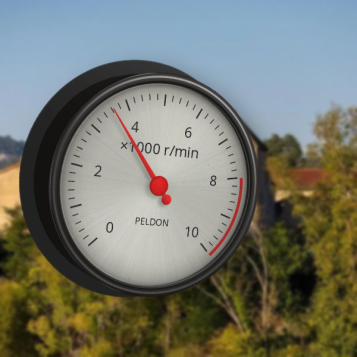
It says 3600 rpm
